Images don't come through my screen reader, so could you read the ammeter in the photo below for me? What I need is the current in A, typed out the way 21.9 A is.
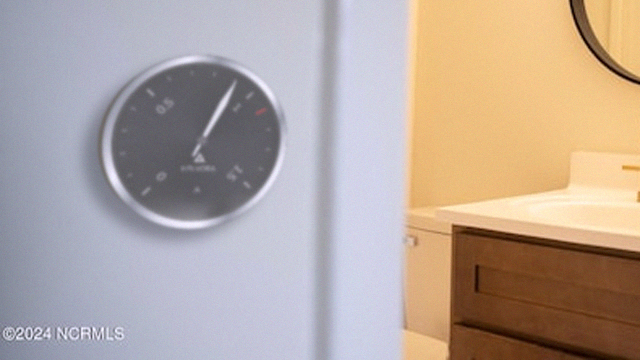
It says 0.9 A
